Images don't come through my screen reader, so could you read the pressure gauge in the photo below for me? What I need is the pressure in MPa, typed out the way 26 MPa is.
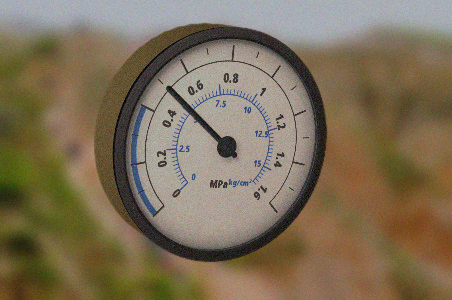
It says 0.5 MPa
